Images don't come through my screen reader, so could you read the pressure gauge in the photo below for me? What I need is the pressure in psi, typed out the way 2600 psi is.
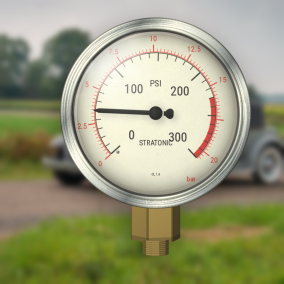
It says 50 psi
